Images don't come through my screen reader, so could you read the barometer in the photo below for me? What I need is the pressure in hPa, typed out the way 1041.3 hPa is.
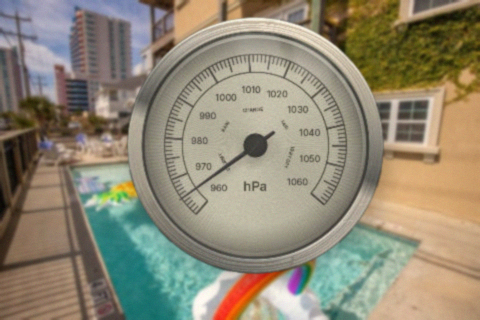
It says 965 hPa
